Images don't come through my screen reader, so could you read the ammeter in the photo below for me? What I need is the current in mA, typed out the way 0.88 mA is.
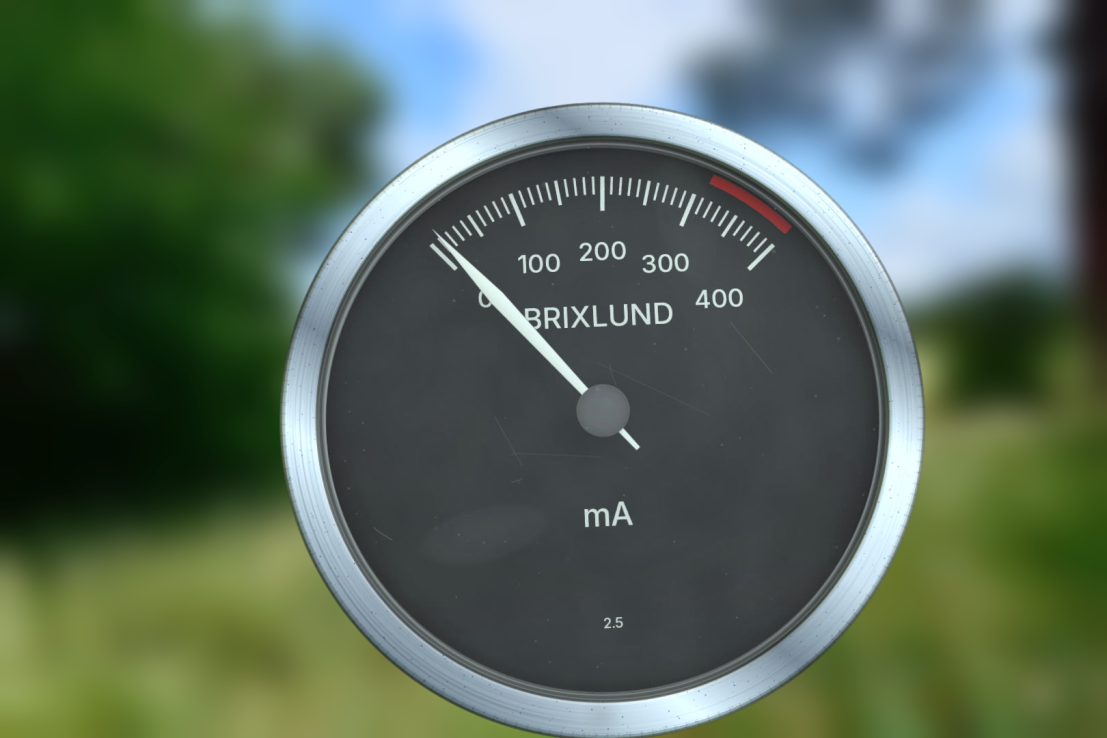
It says 10 mA
